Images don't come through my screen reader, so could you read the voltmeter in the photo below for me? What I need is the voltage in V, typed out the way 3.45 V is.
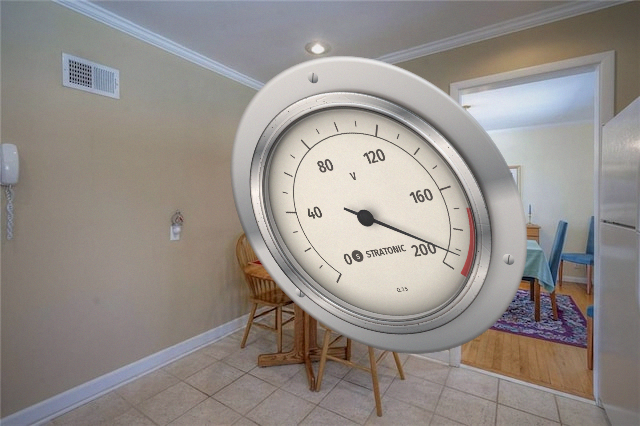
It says 190 V
